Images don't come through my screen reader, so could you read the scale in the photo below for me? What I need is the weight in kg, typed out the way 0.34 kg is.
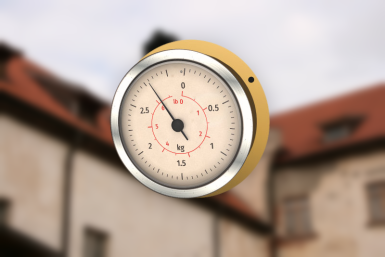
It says 2.8 kg
